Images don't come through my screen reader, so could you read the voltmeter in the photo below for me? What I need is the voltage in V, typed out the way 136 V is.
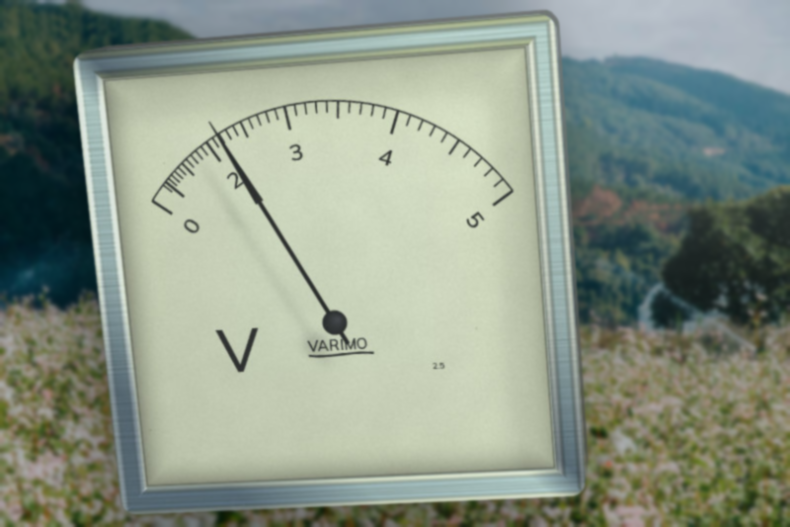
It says 2.2 V
